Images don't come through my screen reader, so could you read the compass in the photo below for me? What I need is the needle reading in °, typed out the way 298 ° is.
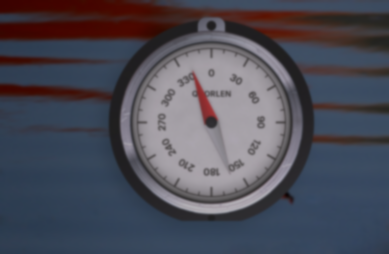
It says 340 °
